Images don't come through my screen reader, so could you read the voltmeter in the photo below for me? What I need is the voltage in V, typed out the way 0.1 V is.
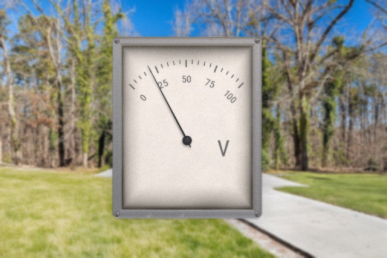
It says 20 V
